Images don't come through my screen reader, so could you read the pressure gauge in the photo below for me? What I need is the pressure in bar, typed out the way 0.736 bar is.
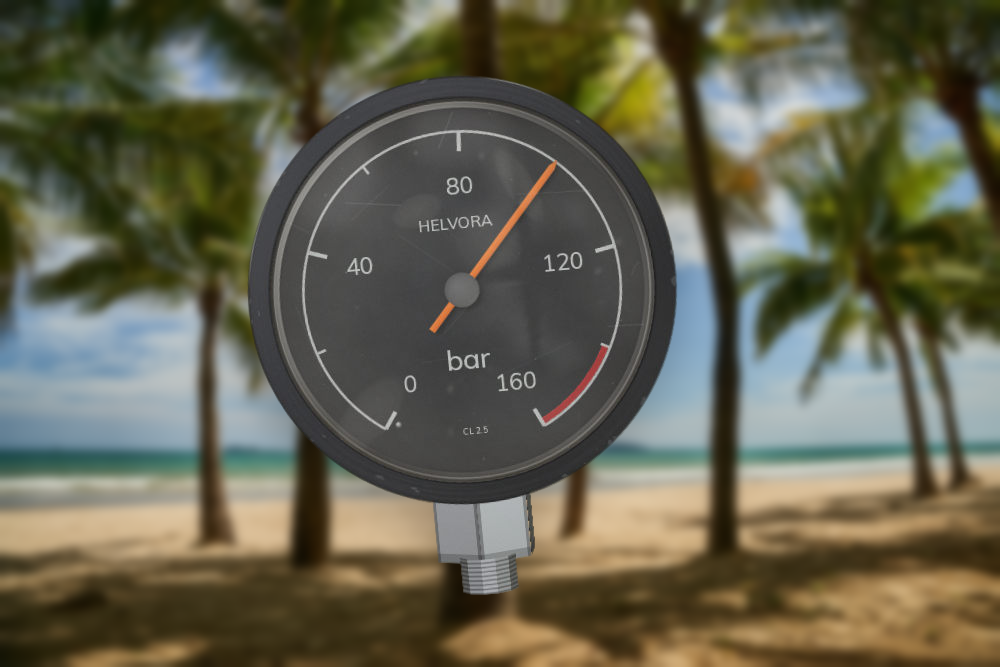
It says 100 bar
